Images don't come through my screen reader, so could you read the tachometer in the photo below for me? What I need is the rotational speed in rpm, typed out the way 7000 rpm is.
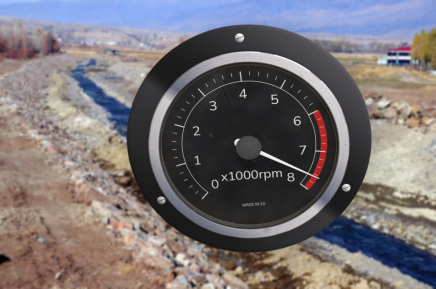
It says 7600 rpm
